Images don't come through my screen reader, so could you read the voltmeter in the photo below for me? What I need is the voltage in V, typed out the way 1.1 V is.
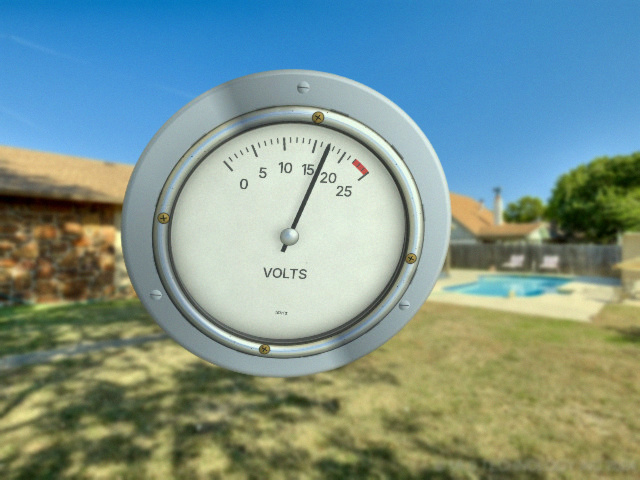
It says 17 V
